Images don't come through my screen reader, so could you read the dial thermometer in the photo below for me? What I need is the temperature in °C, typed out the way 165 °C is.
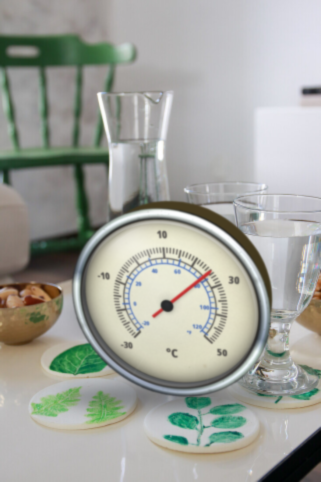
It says 25 °C
